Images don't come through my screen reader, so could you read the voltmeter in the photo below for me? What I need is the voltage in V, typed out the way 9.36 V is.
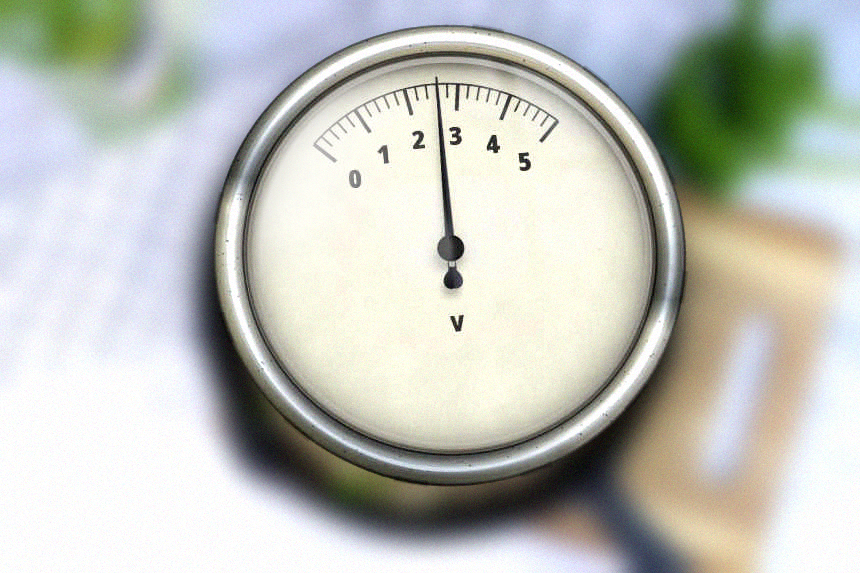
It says 2.6 V
